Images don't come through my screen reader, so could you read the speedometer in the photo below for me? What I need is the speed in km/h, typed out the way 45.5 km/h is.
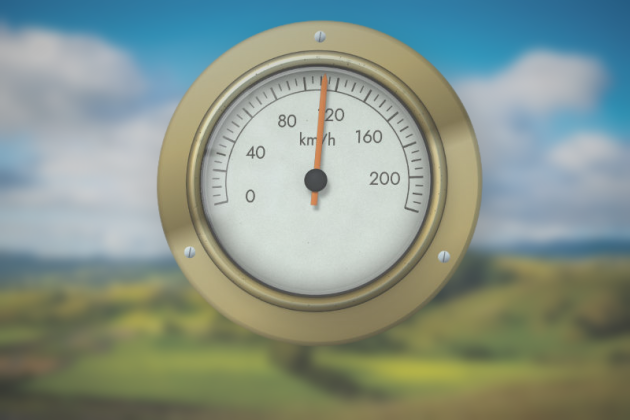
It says 112.5 km/h
